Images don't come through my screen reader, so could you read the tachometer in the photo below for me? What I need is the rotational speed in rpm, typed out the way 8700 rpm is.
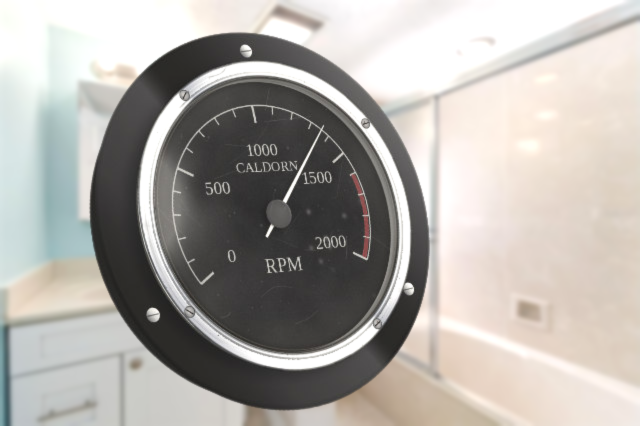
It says 1350 rpm
